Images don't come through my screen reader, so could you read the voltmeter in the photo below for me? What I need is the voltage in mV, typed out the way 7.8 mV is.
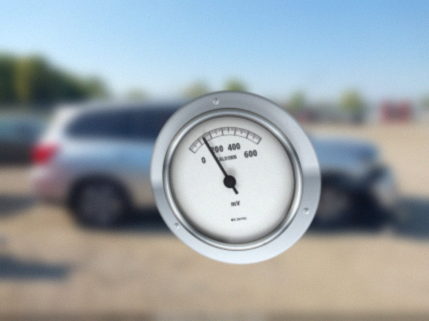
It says 150 mV
